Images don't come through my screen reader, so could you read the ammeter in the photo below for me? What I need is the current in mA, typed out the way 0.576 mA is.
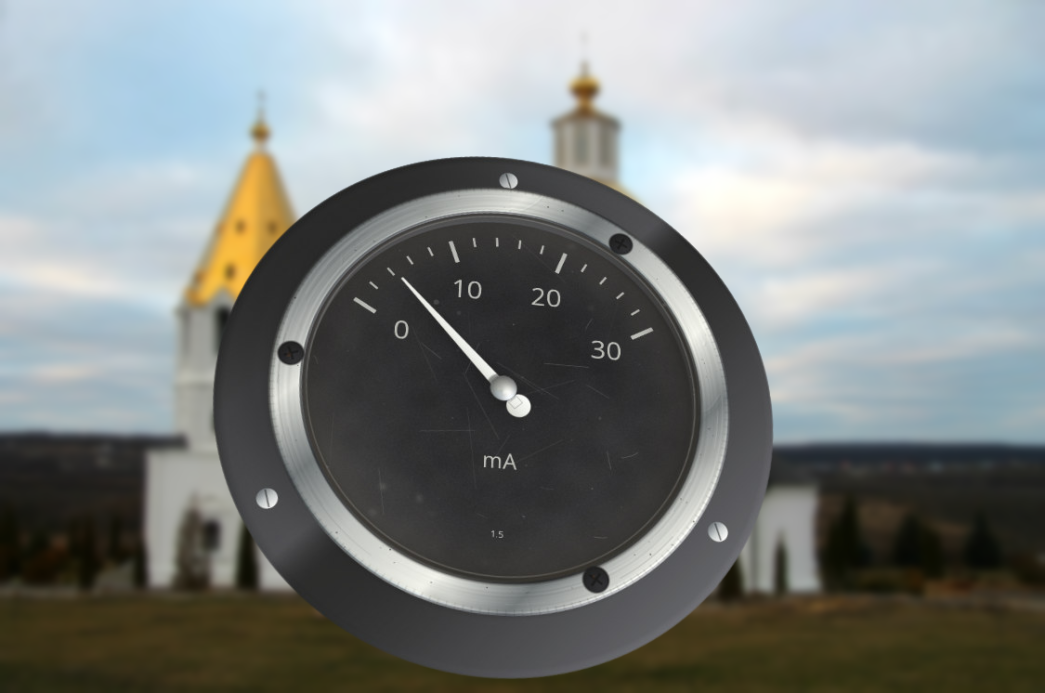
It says 4 mA
